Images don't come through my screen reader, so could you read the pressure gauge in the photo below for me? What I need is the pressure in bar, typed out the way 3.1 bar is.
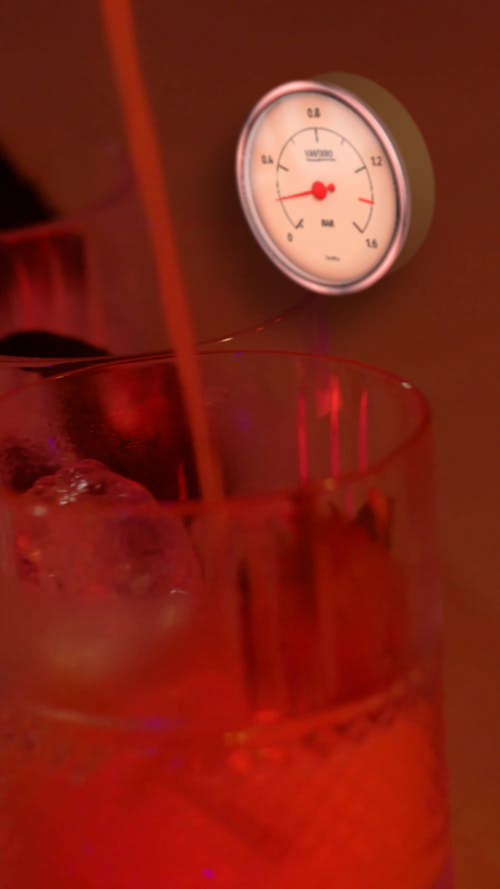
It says 0.2 bar
